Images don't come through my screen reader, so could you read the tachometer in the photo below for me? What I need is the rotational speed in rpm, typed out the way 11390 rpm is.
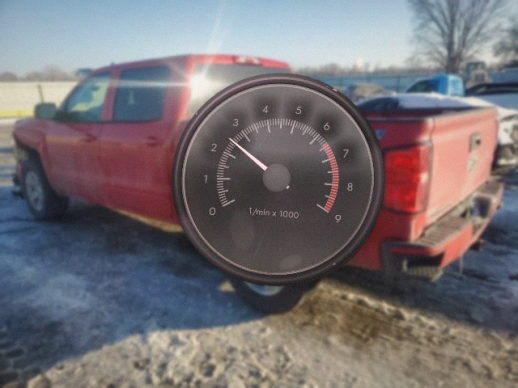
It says 2500 rpm
